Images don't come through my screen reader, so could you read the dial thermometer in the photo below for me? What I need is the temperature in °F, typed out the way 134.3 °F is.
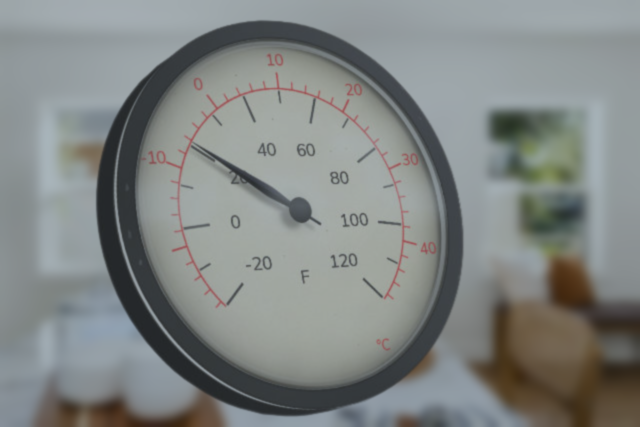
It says 20 °F
